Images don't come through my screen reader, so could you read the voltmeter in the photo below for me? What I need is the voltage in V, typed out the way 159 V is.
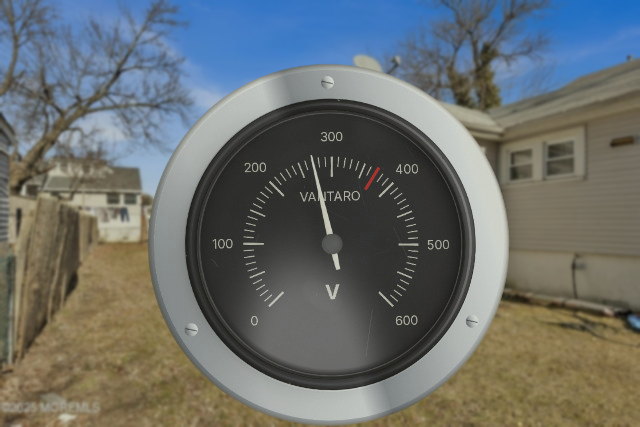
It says 270 V
